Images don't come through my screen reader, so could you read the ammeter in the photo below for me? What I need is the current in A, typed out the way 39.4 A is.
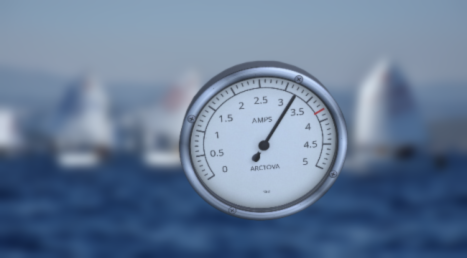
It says 3.2 A
